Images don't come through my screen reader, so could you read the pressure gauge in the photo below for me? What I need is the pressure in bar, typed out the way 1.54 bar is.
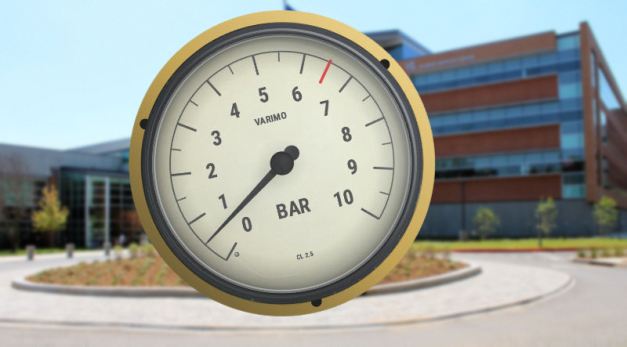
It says 0.5 bar
